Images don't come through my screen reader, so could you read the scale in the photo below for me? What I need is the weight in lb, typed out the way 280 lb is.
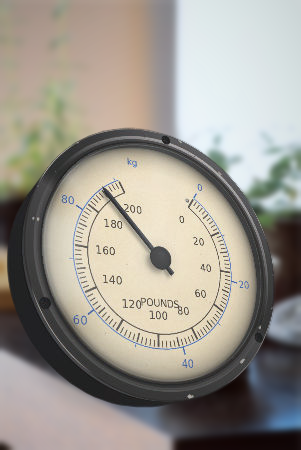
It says 190 lb
